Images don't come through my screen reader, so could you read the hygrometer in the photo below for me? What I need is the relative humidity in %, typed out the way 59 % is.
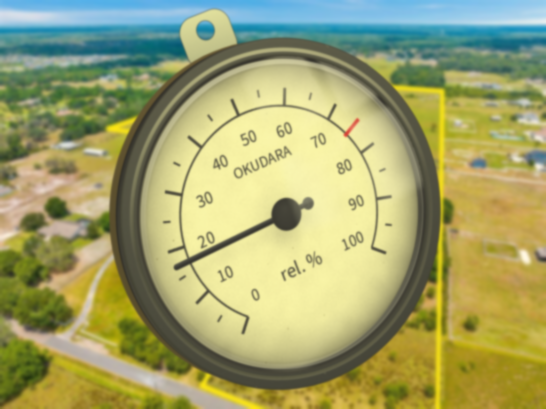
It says 17.5 %
